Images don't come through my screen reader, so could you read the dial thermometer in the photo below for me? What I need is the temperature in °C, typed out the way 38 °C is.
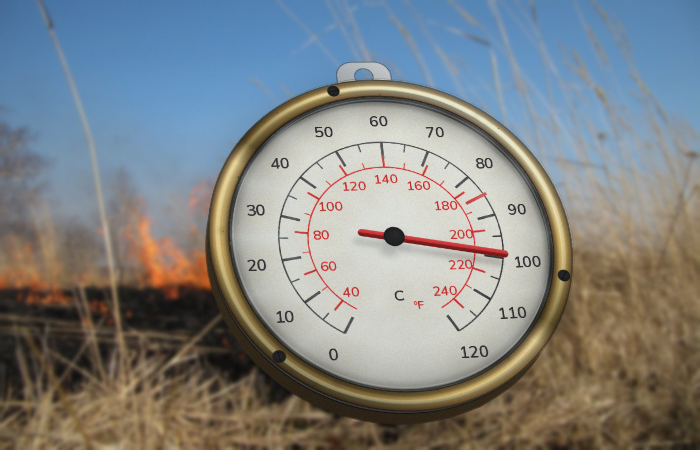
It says 100 °C
